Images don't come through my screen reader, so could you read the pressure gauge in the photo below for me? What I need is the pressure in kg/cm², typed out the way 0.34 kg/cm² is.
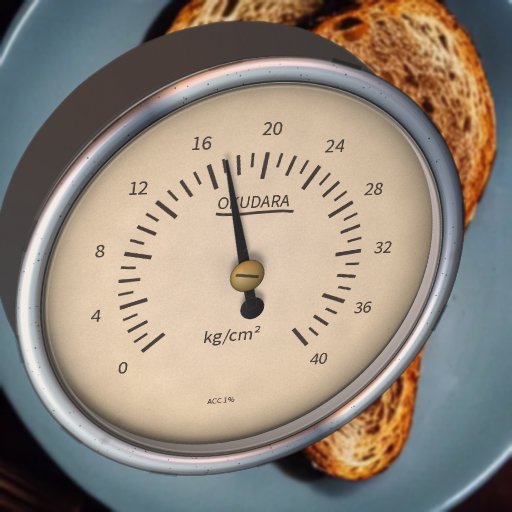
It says 17 kg/cm²
